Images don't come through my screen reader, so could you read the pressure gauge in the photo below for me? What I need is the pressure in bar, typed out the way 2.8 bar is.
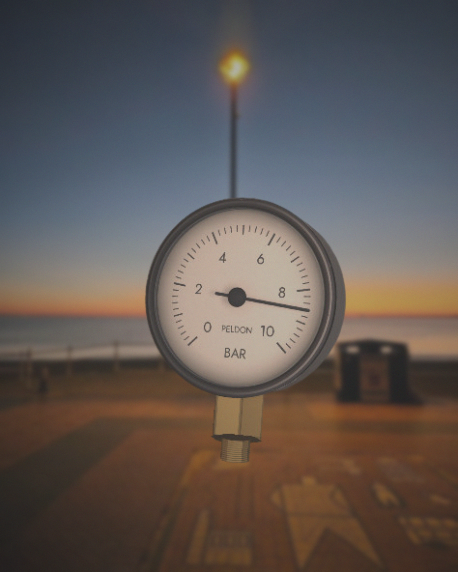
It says 8.6 bar
